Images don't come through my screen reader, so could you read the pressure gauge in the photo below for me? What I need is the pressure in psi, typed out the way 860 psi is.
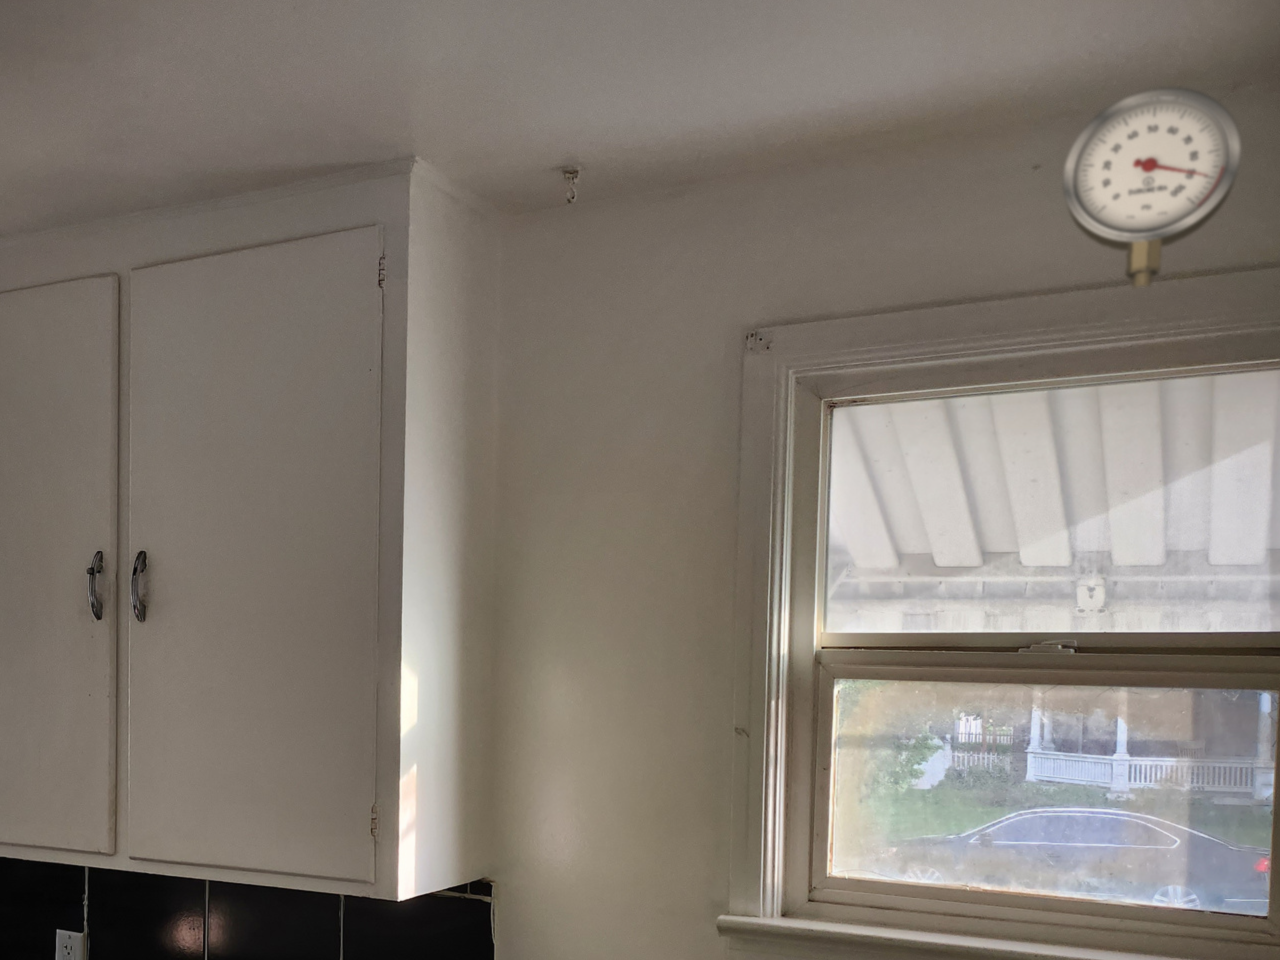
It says 90 psi
